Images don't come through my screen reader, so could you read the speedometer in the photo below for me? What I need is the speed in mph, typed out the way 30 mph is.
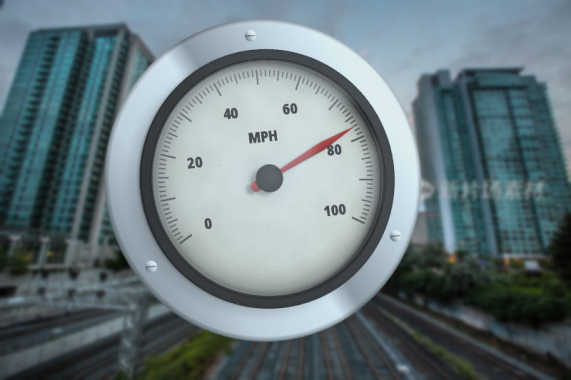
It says 77 mph
